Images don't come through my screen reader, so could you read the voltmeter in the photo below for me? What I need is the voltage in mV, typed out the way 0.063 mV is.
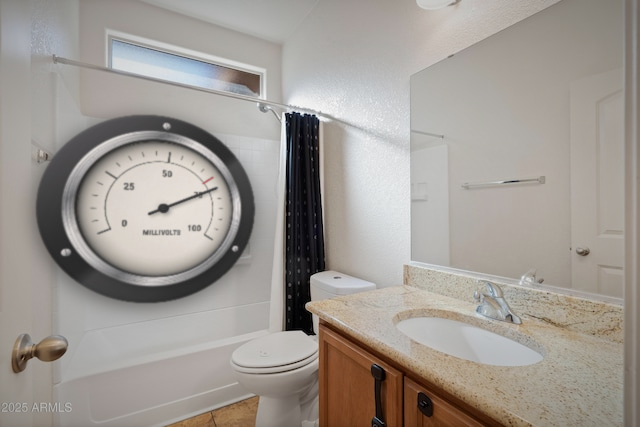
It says 75 mV
